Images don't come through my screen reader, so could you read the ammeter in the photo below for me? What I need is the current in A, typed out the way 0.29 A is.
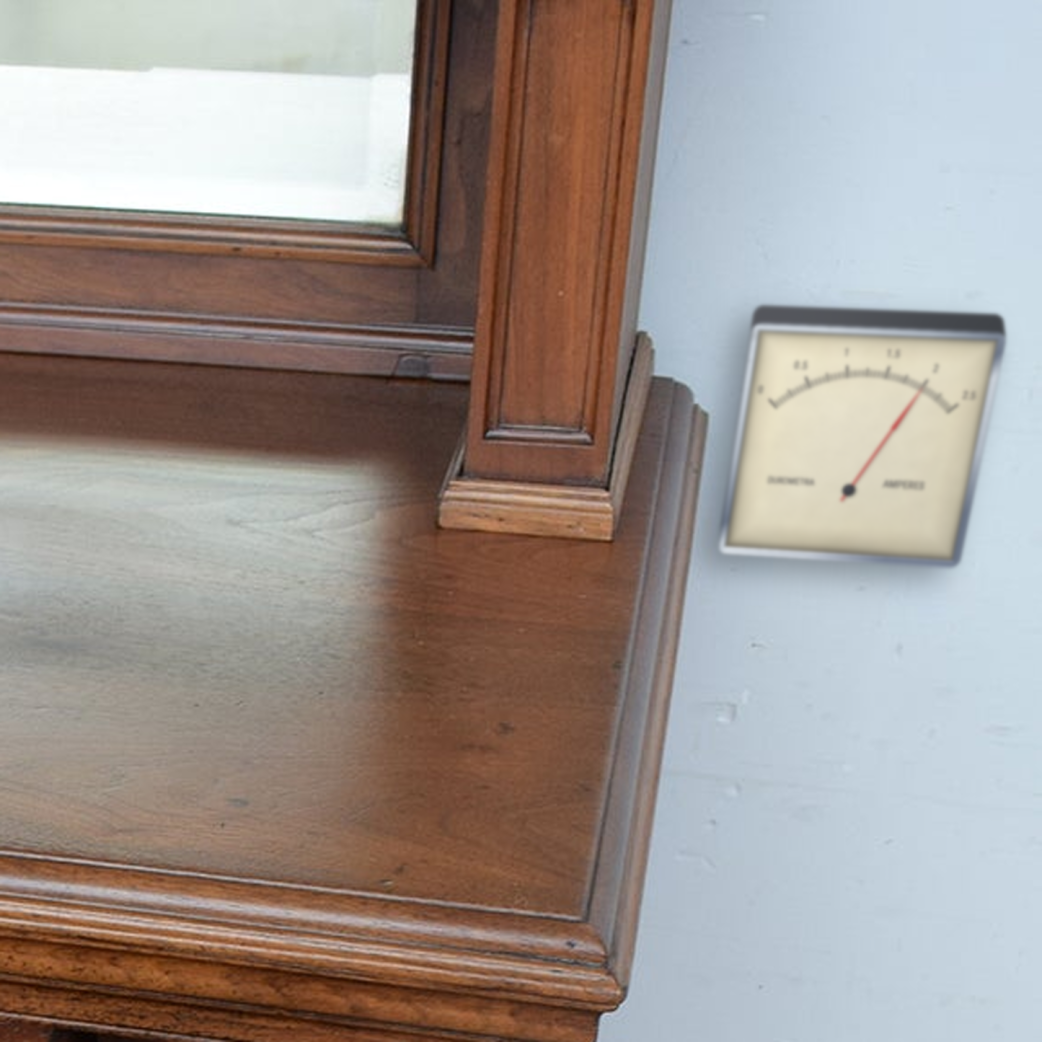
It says 2 A
